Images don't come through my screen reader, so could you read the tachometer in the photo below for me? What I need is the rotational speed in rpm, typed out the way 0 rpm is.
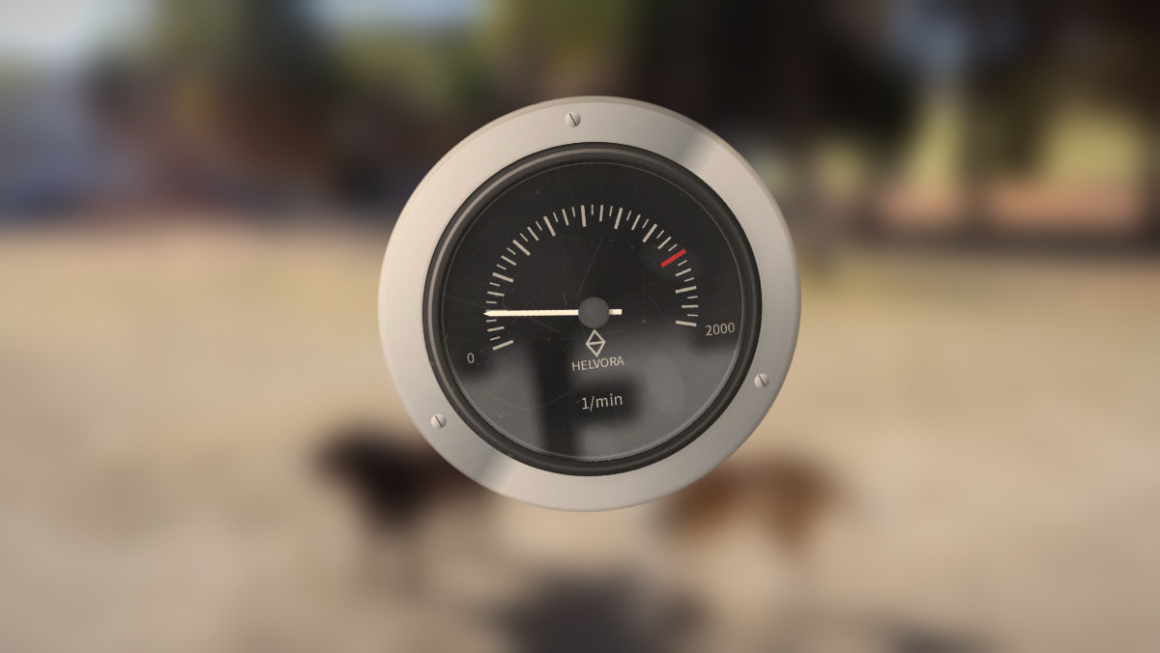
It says 200 rpm
